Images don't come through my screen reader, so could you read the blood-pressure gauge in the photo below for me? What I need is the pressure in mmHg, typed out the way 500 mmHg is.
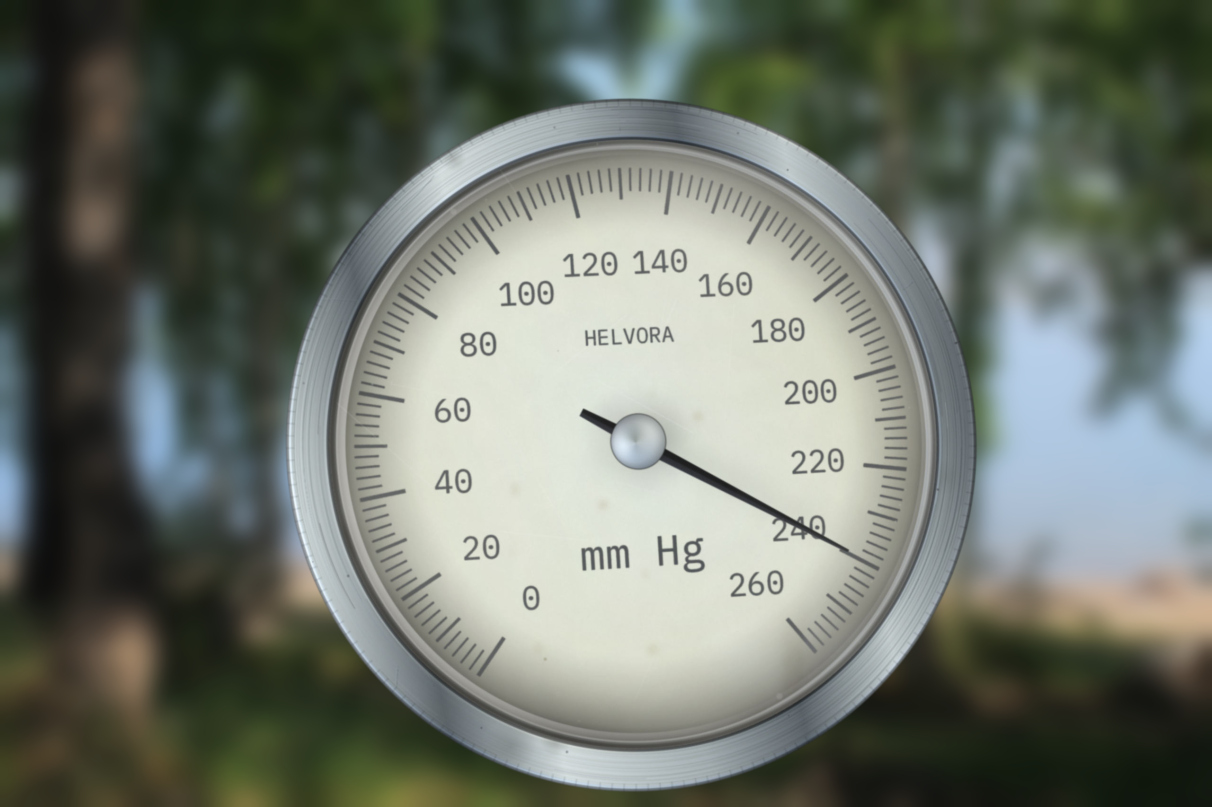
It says 240 mmHg
